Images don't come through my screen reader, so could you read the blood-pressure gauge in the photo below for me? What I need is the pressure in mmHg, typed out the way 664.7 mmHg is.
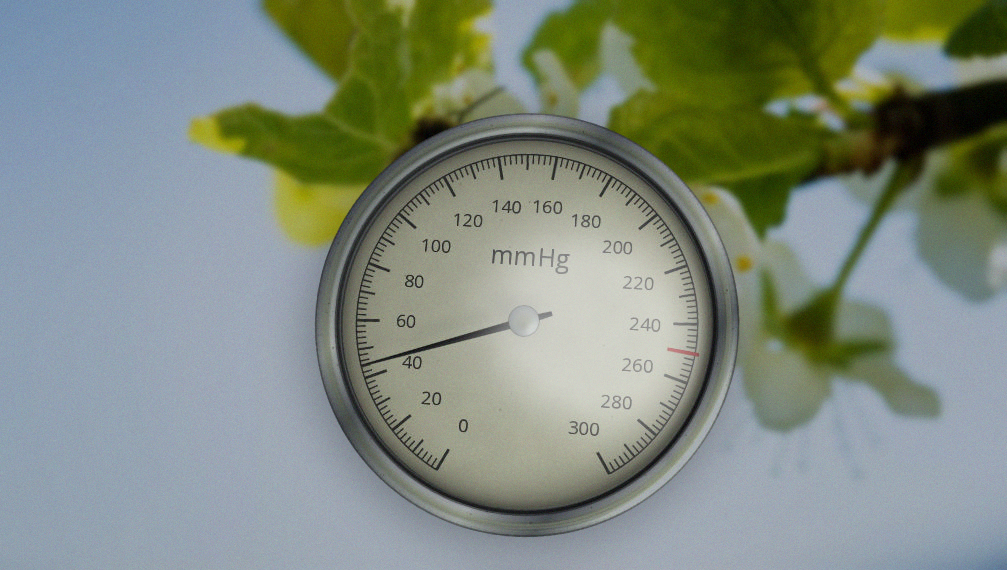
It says 44 mmHg
